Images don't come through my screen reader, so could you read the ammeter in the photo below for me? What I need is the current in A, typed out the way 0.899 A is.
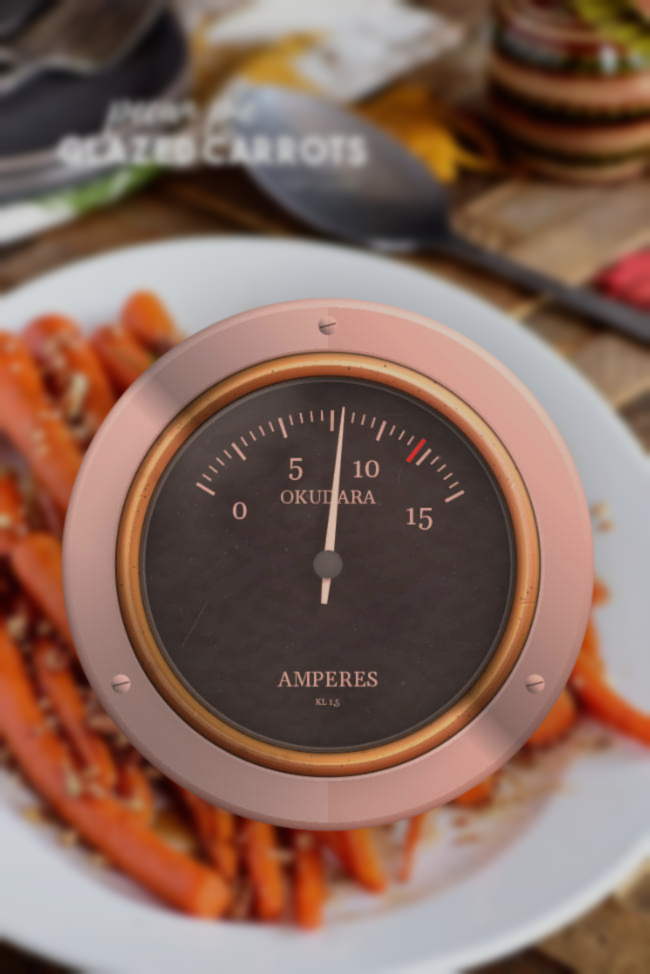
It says 8 A
